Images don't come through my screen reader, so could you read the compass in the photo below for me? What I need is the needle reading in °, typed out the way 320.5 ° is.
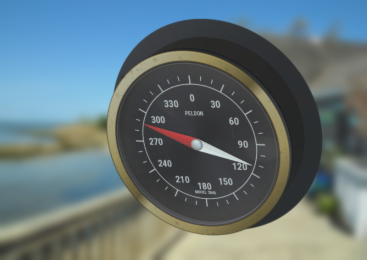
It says 290 °
